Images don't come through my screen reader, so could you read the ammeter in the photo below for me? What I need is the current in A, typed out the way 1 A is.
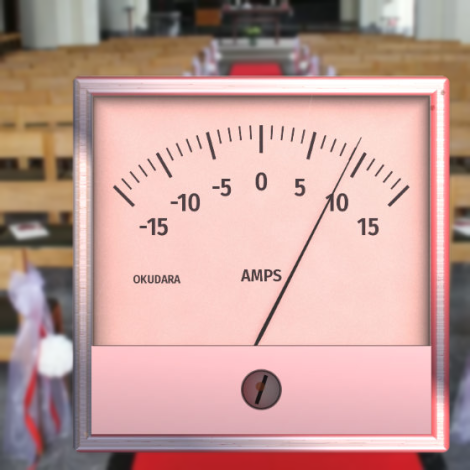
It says 9 A
